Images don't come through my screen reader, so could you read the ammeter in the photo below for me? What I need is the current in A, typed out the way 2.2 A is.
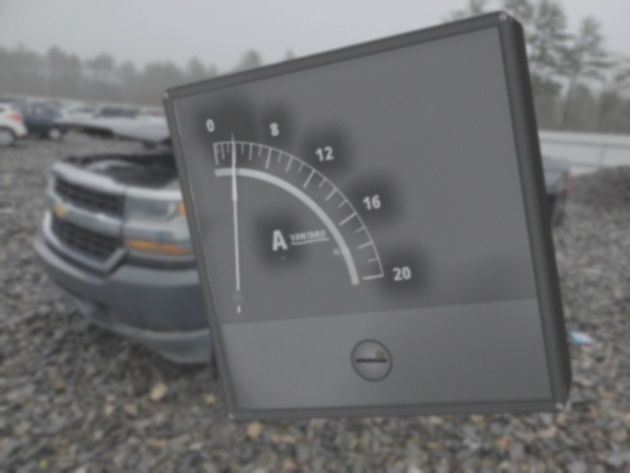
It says 4 A
